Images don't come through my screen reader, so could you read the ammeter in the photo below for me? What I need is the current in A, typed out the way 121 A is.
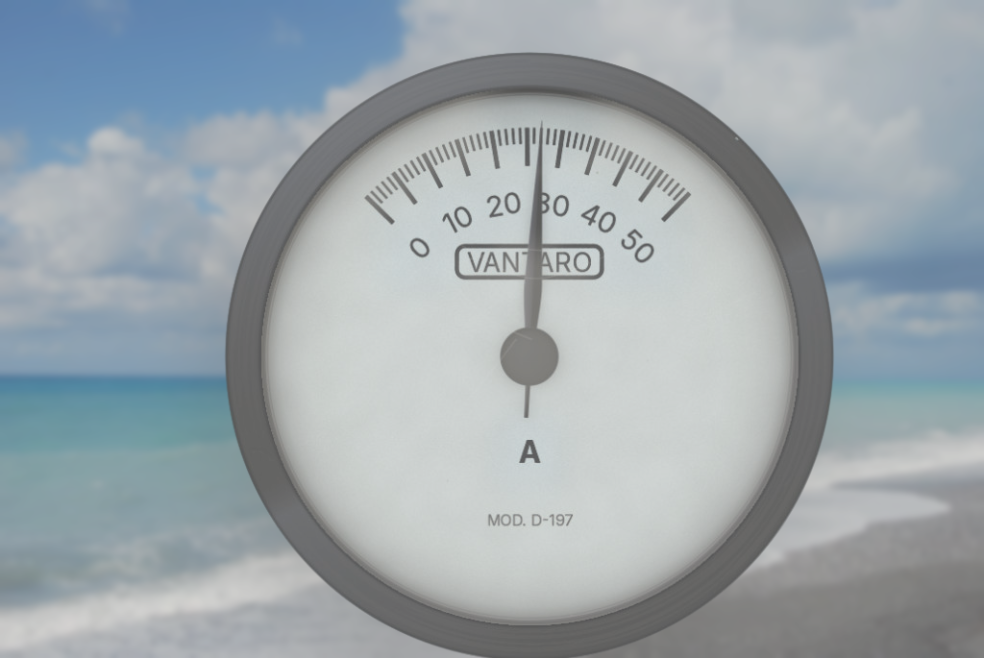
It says 27 A
